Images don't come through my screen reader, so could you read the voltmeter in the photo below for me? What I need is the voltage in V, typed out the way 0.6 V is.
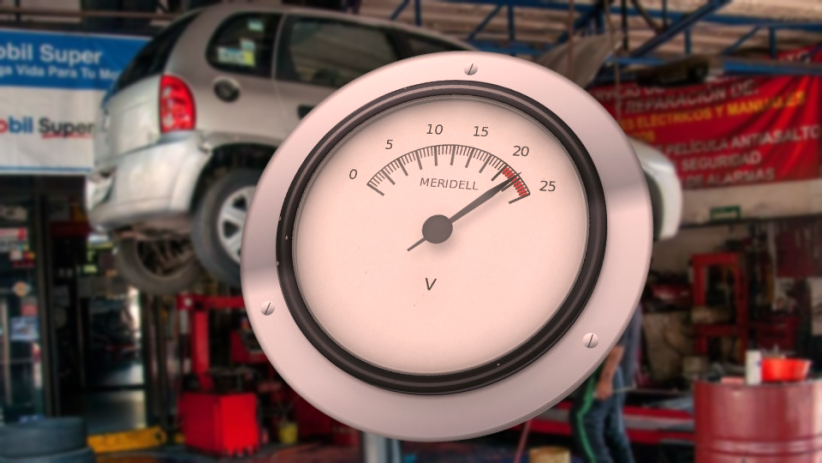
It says 22.5 V
